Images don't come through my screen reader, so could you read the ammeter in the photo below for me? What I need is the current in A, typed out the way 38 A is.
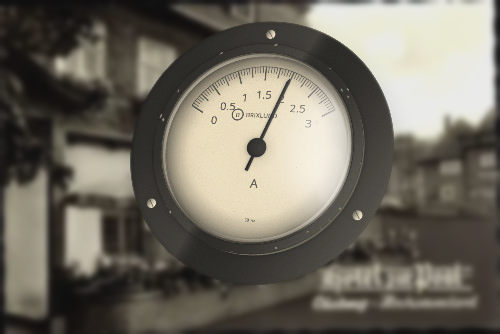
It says 2 A
